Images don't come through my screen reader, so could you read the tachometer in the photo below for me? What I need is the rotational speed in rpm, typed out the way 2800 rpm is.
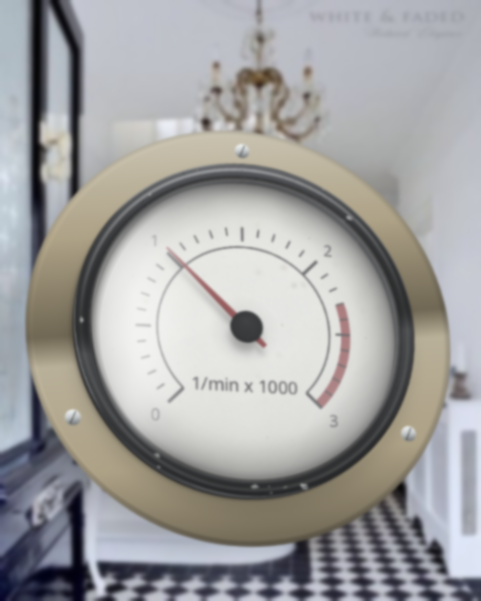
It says 1000 rpm
